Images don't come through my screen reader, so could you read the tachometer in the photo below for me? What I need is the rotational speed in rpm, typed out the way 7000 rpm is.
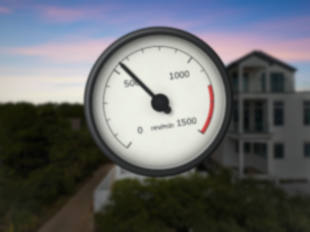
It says 550 rpm
